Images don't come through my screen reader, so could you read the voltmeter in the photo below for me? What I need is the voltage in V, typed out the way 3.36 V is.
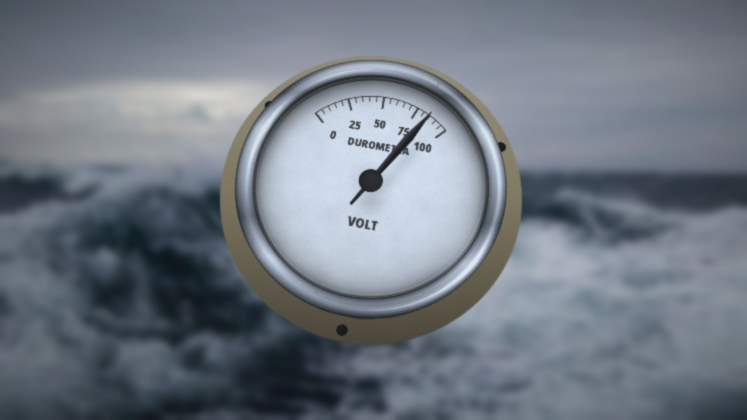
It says 85 V
